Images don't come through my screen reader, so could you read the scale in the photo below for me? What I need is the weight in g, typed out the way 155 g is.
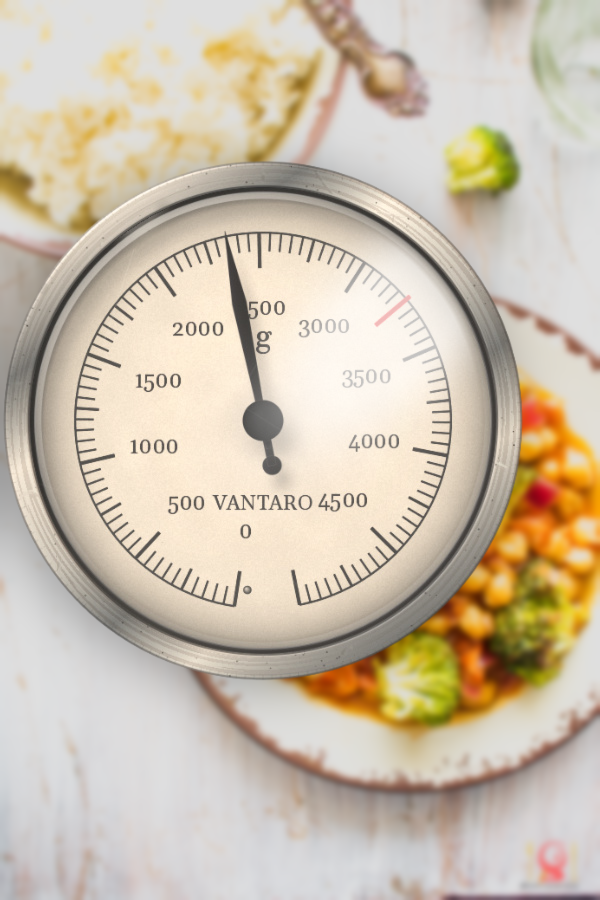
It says 2350 g
